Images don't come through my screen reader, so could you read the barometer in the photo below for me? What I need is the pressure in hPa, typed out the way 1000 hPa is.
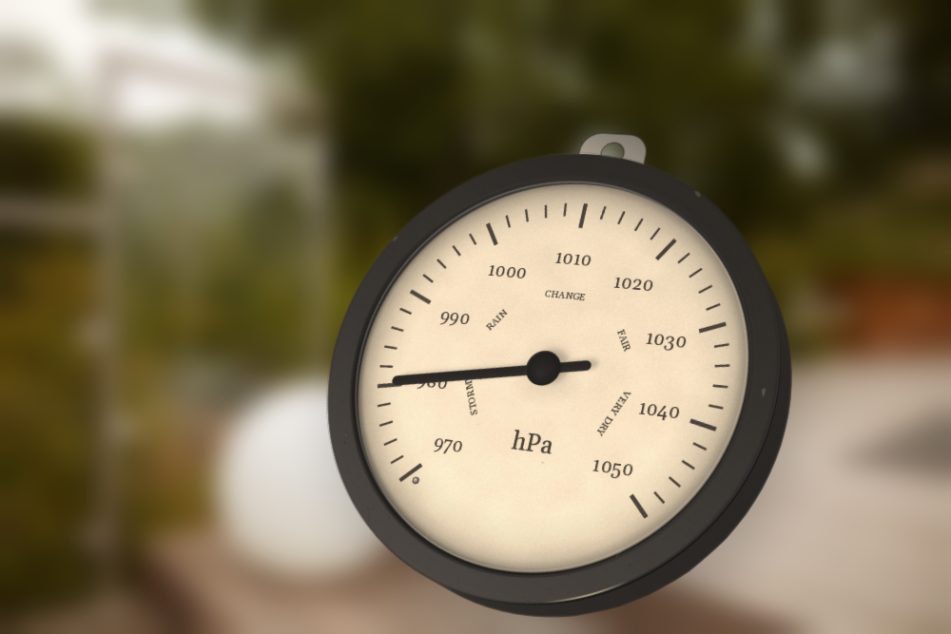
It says 980 hPa
